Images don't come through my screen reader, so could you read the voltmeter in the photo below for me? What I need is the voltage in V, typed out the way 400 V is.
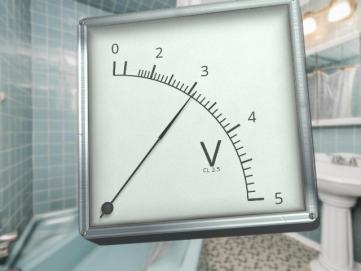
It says 3.1 V
